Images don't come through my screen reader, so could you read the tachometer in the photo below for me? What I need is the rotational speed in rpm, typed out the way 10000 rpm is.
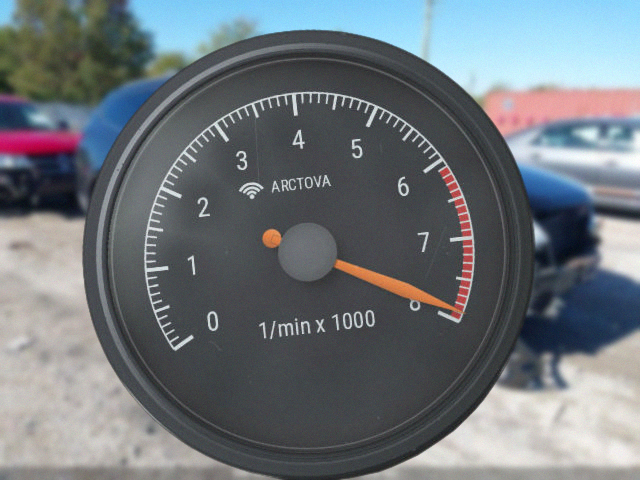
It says 7900 rpm
